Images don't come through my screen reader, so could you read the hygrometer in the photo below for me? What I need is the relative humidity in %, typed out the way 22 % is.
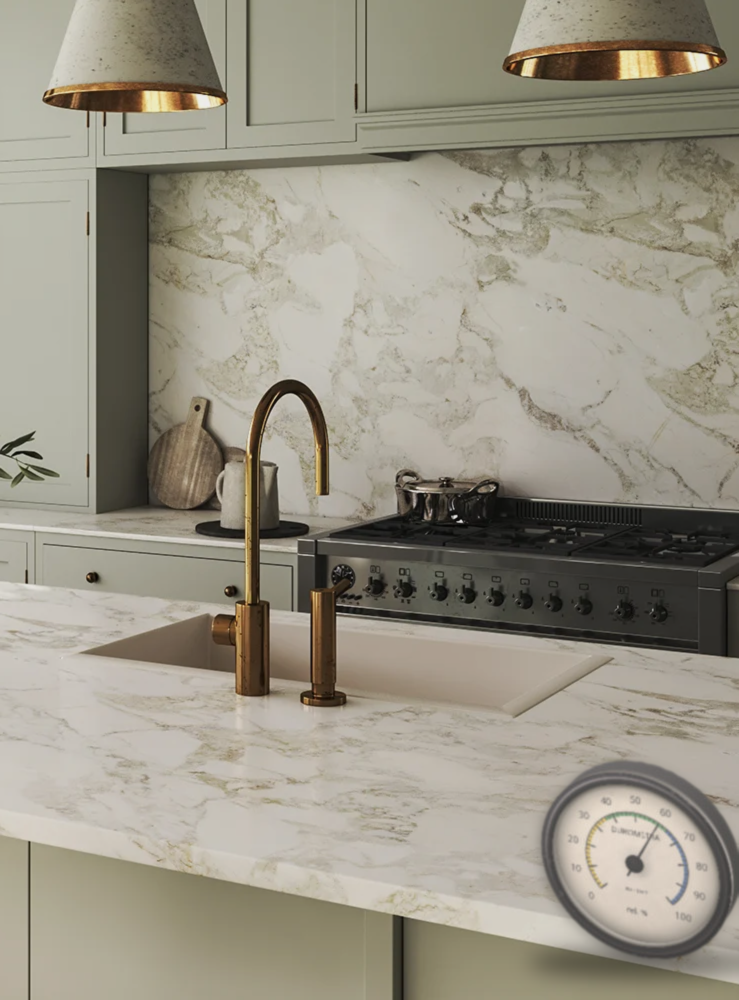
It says 60 %
